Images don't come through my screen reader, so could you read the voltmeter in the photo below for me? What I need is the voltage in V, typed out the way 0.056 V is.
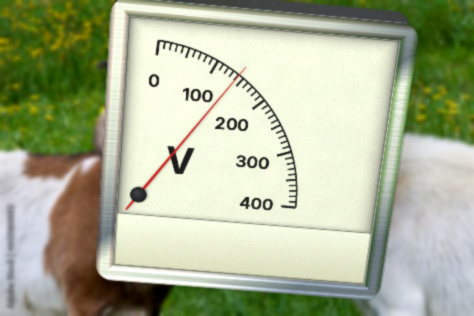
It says 140 V
